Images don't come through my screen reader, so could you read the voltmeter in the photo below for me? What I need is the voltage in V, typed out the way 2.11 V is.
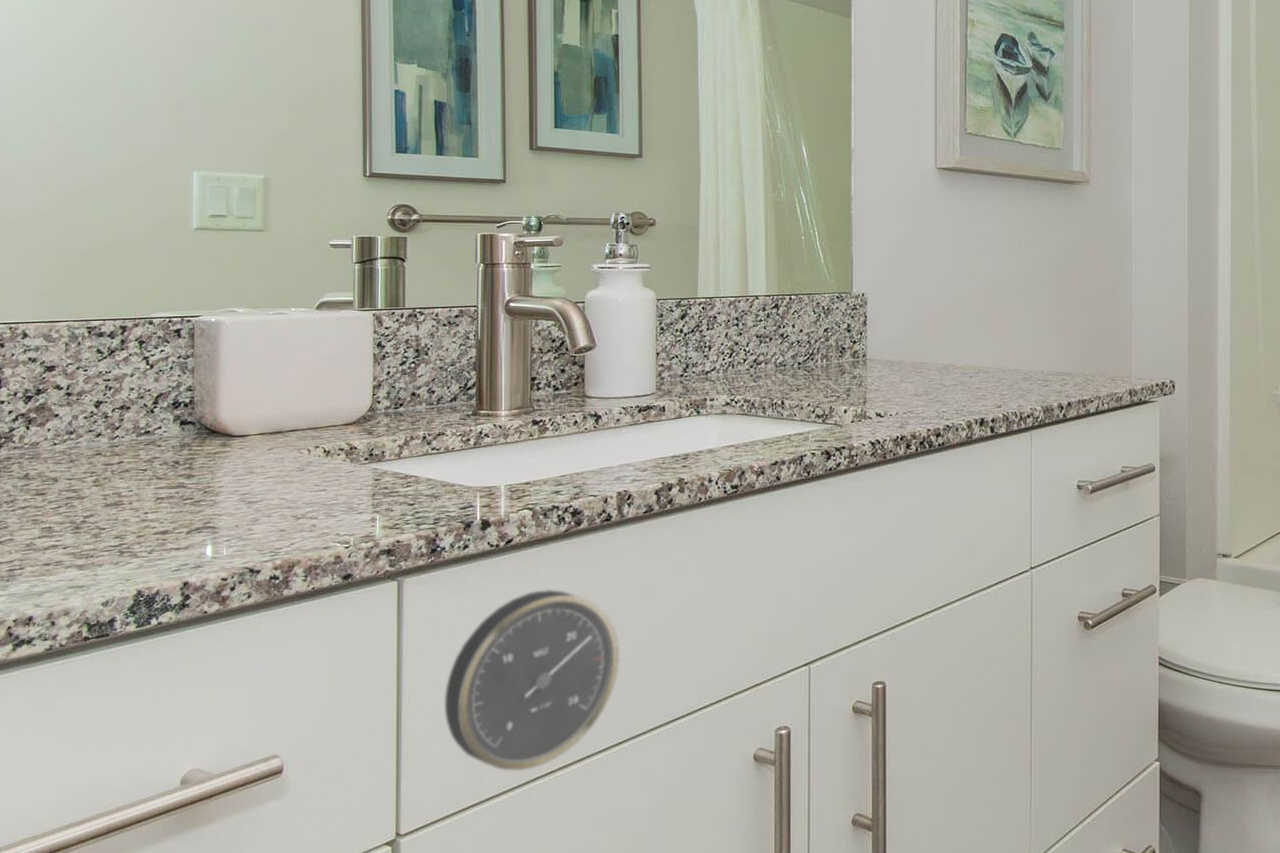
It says 22 V
